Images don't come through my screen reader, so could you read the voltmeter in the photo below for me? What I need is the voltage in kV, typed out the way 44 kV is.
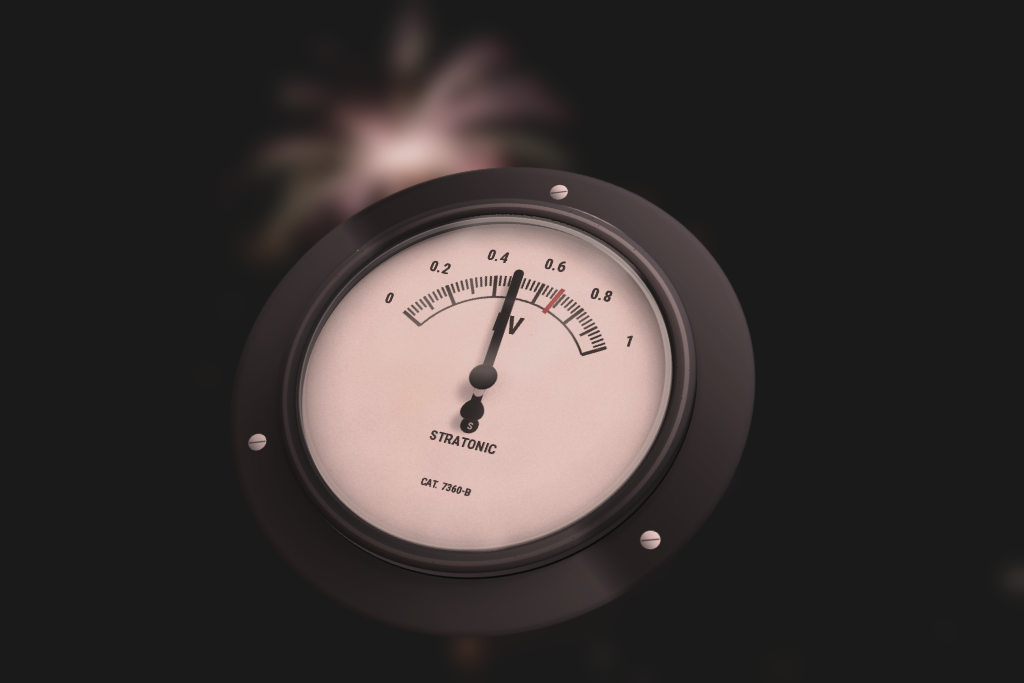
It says 0.5 kV
